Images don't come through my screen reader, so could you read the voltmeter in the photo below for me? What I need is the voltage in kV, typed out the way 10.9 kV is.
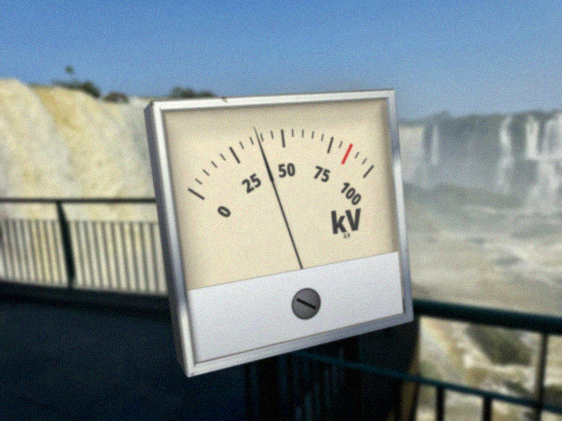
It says 37.5 kV
